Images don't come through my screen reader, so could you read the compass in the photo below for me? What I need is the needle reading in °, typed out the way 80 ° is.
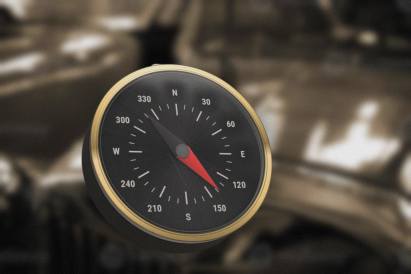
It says 140 °
